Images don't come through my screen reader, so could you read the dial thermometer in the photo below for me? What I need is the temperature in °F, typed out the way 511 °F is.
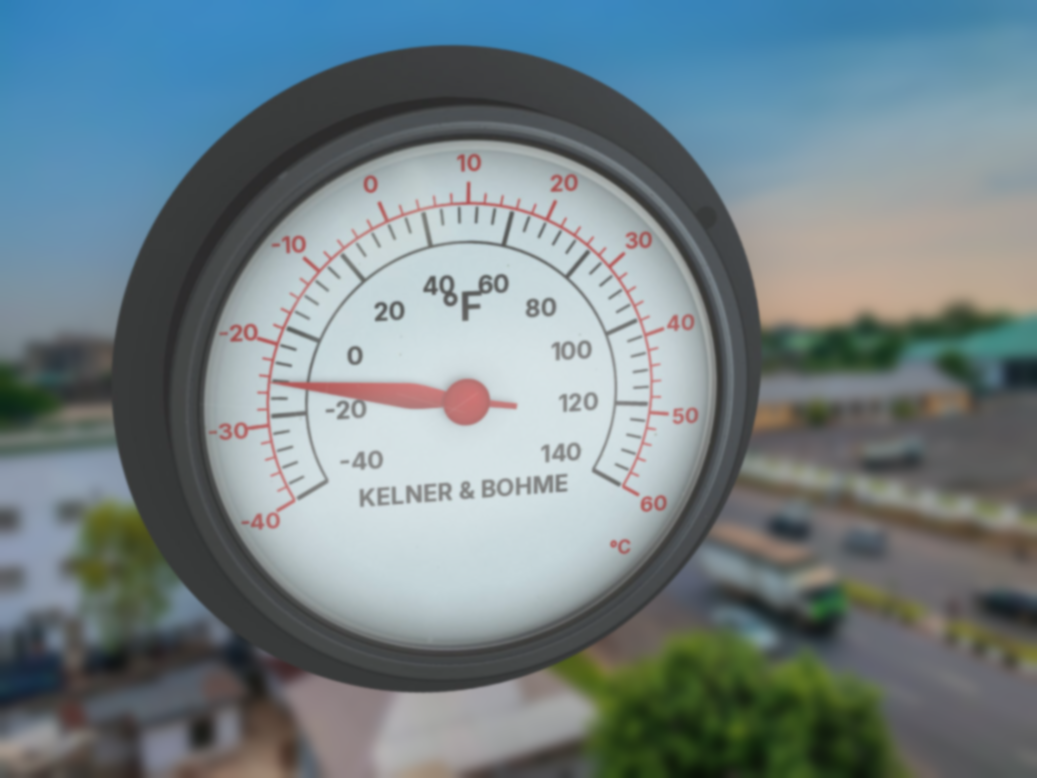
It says -12 °F
